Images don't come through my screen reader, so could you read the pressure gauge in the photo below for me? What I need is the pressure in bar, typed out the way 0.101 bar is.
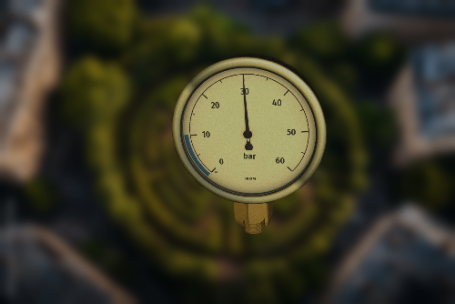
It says 30 bar
